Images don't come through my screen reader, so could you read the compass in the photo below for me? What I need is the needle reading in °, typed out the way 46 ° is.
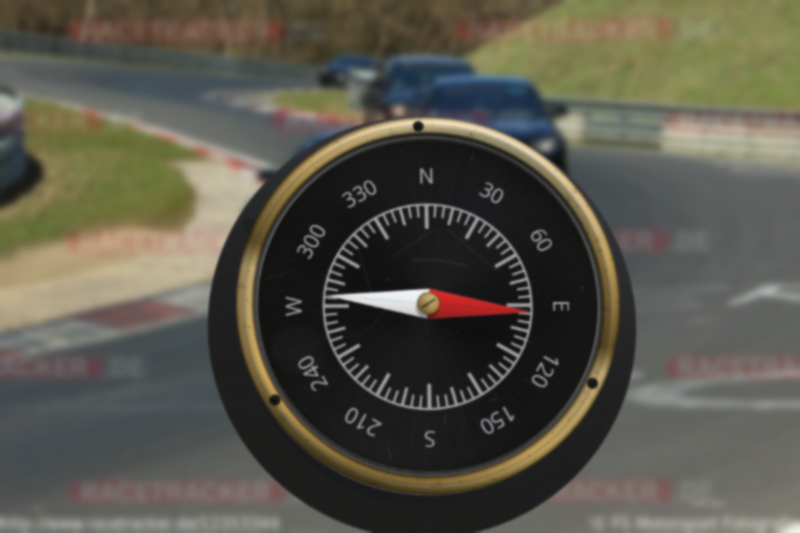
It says 95 °
